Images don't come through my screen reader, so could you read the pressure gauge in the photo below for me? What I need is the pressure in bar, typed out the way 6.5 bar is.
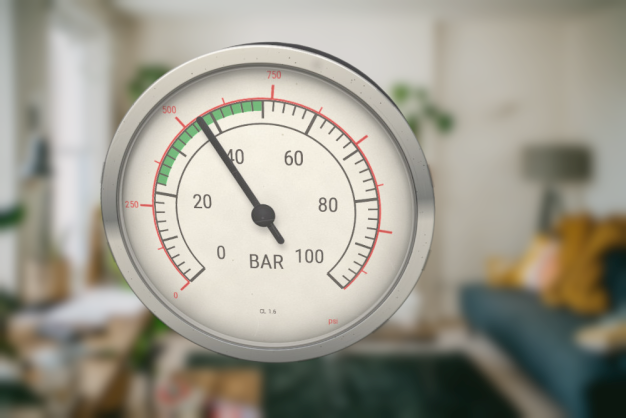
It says 38 bar
